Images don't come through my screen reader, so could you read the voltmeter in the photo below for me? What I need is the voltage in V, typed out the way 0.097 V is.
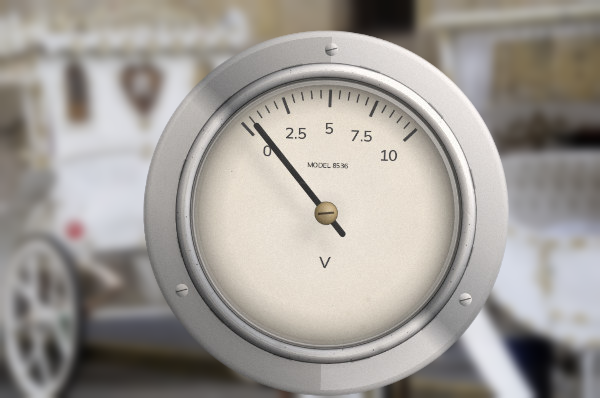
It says 0.5 V
